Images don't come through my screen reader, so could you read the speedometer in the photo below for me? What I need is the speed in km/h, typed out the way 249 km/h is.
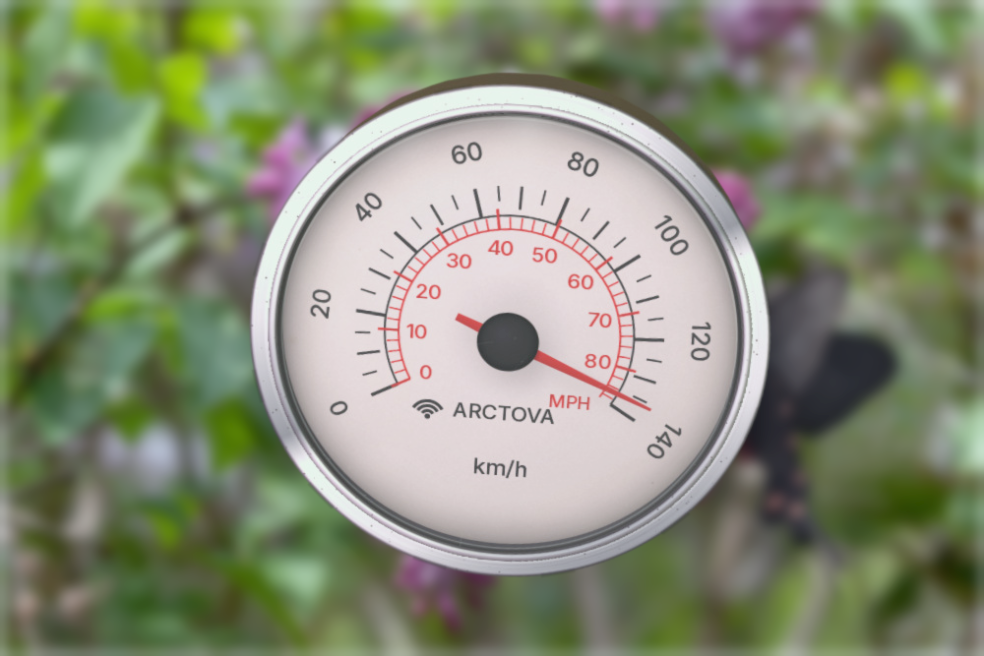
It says 135 km/h
